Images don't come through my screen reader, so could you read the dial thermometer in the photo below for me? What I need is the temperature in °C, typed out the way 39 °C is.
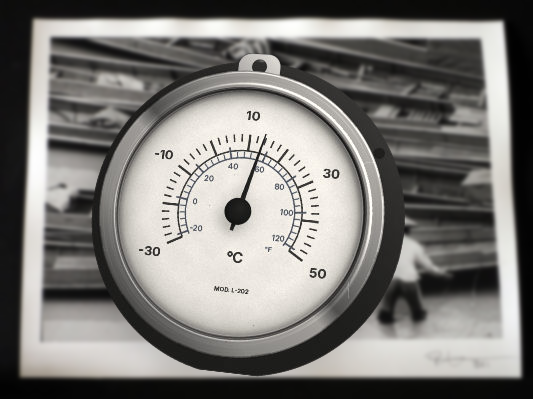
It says 14 °C
